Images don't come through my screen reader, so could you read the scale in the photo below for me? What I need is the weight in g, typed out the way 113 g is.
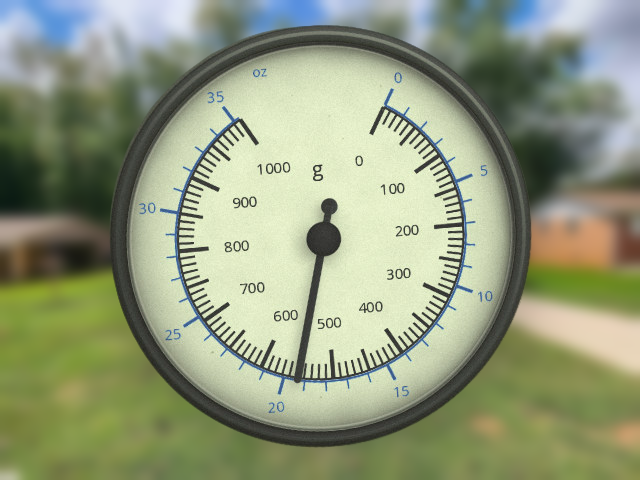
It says 550 g
